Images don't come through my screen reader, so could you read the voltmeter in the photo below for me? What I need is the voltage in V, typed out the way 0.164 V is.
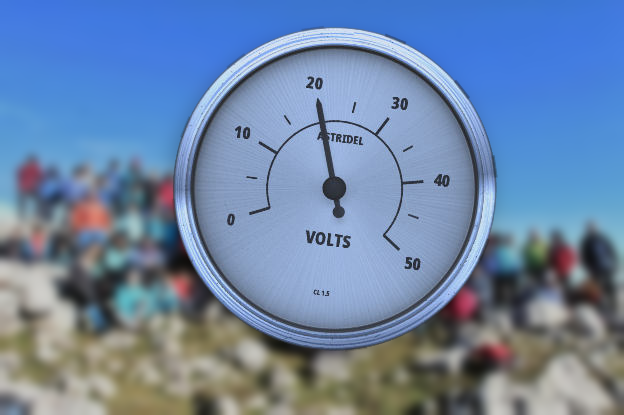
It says 20 V
